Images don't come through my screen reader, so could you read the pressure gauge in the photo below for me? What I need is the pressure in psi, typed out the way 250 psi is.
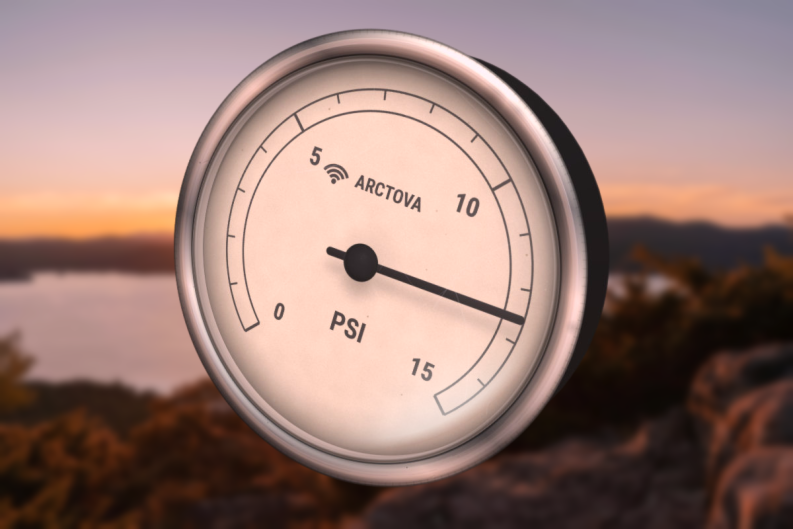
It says 12.5 psi
